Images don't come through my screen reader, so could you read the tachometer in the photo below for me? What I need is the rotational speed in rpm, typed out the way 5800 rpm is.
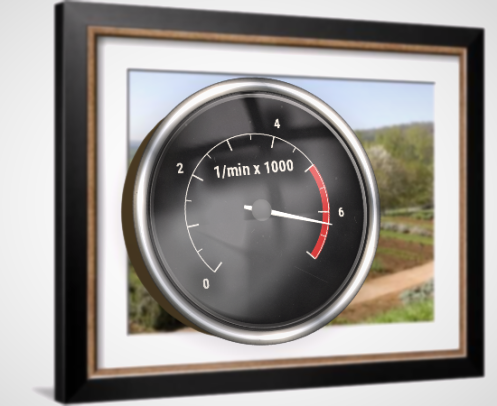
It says 6250 rpm
